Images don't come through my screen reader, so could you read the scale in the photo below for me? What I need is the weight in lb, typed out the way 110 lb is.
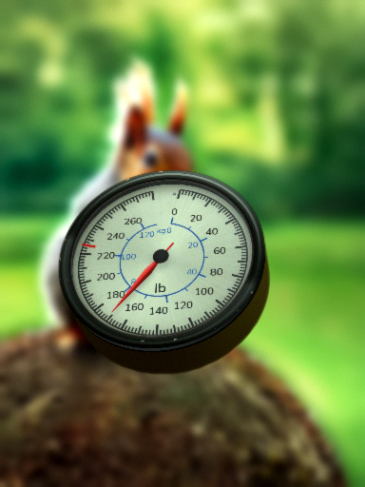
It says 170 lb
